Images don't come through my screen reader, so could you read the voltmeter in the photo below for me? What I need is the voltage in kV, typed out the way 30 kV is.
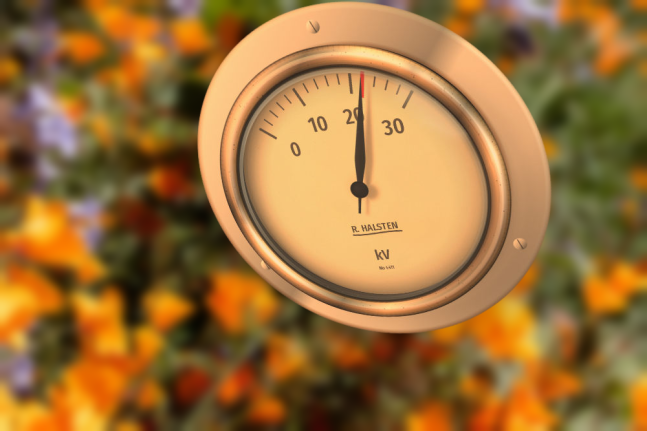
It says 22 kV
